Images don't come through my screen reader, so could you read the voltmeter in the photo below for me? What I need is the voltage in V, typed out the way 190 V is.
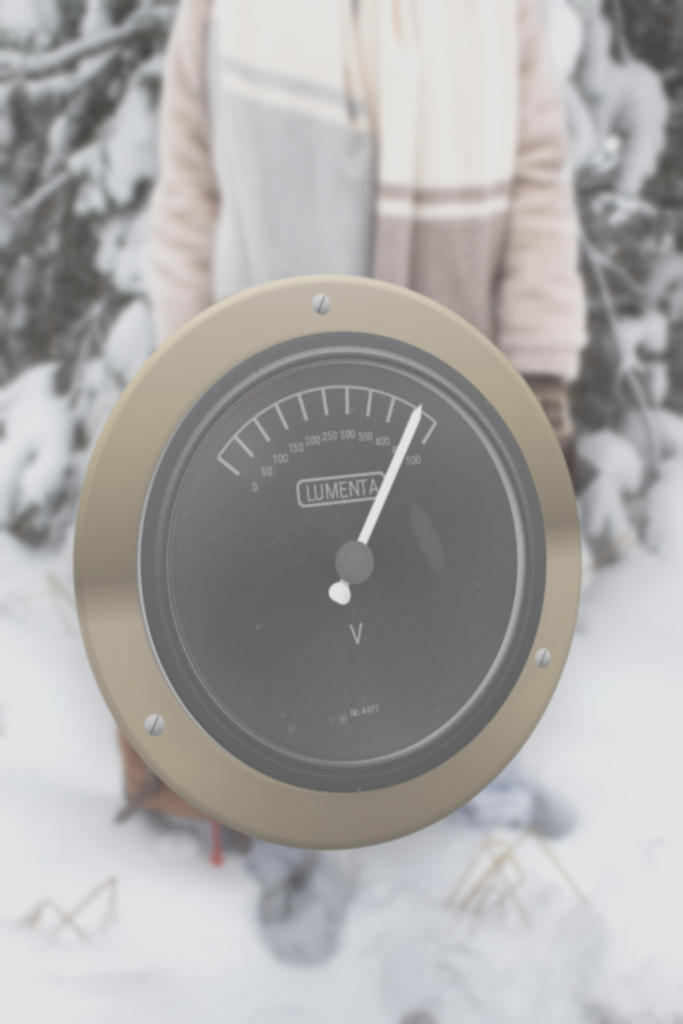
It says 450 V
